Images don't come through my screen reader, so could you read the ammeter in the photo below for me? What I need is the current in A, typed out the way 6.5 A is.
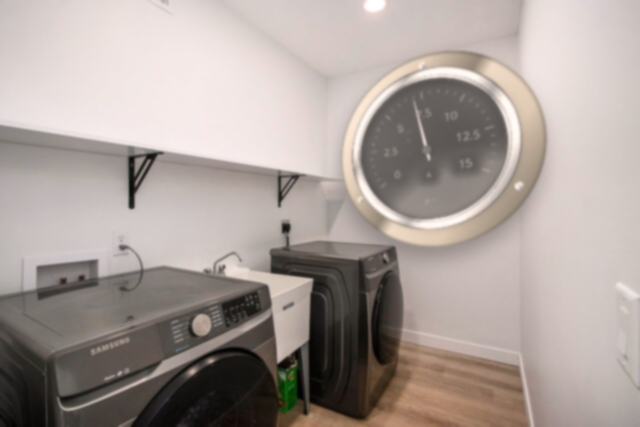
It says 7 A
